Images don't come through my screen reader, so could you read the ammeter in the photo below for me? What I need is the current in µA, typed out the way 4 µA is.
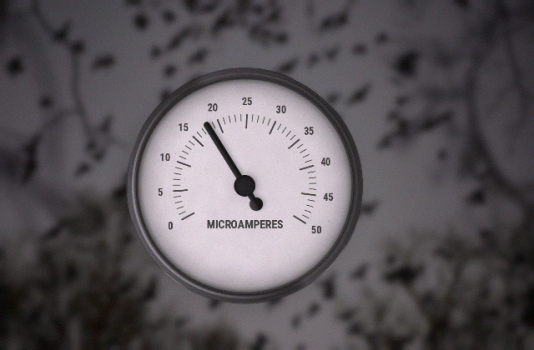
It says 18 µA
